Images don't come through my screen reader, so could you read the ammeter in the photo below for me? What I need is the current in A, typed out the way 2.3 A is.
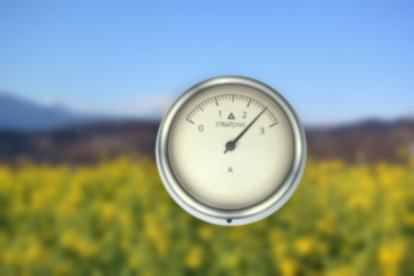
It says 2.5 A
